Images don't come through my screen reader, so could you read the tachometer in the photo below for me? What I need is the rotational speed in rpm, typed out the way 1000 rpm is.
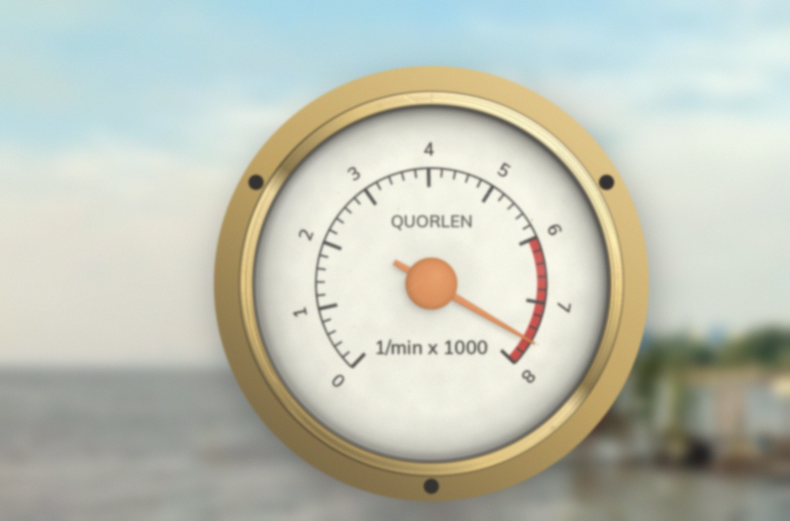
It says 7600 rpm
